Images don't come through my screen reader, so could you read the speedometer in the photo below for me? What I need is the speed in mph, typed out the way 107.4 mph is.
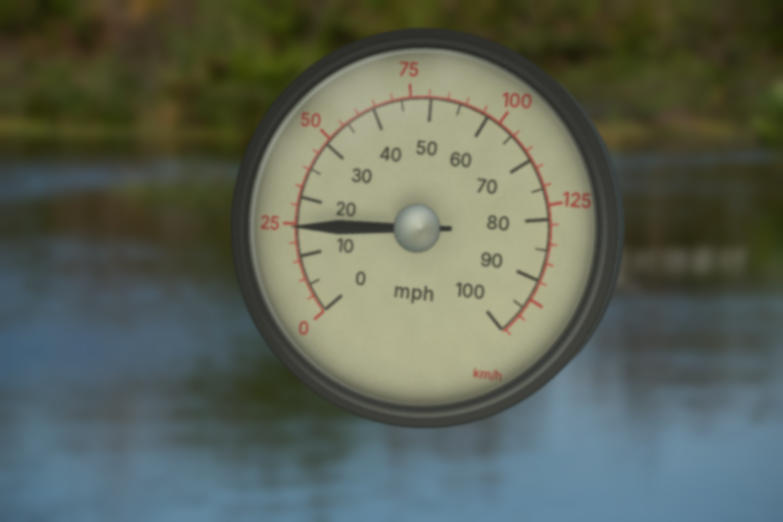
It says 15 mph
